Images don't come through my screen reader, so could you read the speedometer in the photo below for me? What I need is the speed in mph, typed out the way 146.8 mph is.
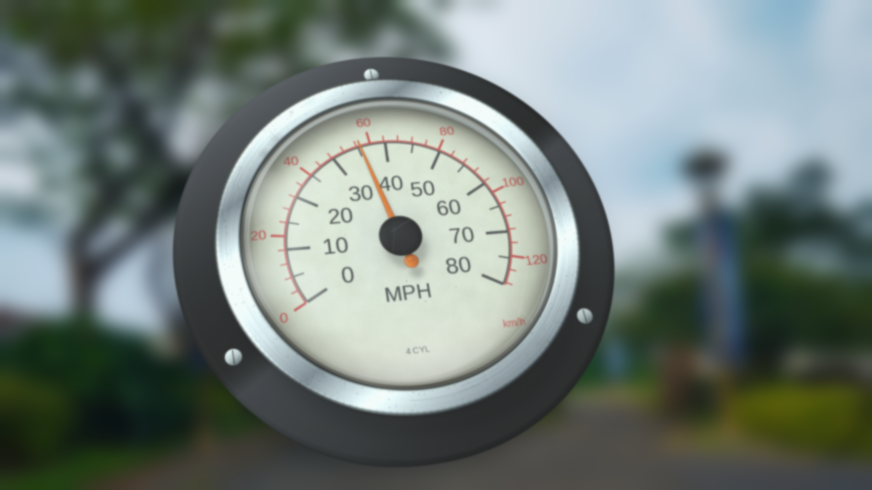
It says 35 mph
